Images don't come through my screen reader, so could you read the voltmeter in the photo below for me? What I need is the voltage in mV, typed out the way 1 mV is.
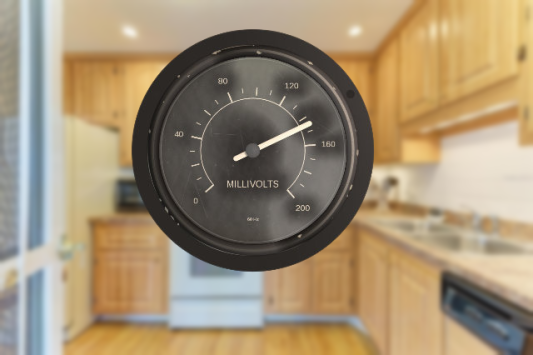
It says 145 mV
